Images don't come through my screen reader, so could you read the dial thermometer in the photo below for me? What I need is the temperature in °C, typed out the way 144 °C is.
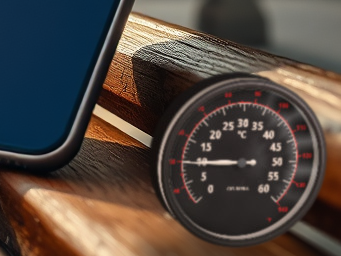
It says 10 °C
